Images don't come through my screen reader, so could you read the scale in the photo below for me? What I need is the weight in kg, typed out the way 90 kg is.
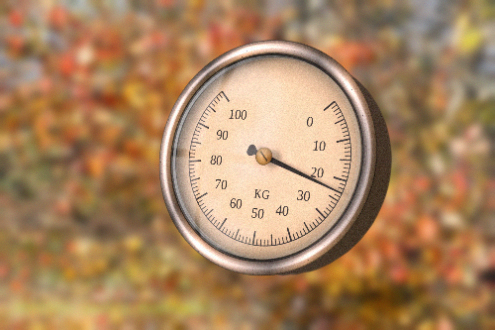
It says 23 kg
